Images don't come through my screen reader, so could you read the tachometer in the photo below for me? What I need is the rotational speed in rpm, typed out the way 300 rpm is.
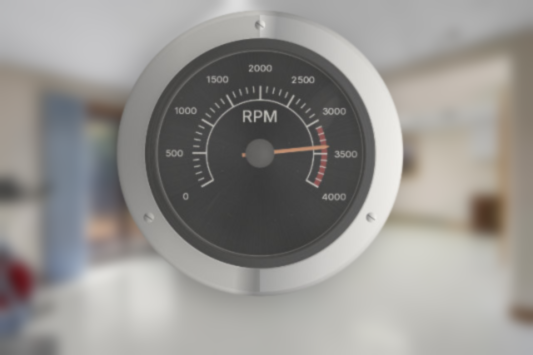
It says 3400 rpm
